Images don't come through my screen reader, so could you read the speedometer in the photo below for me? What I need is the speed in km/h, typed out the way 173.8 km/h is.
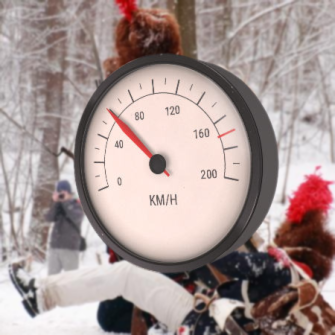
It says 60 km/h
